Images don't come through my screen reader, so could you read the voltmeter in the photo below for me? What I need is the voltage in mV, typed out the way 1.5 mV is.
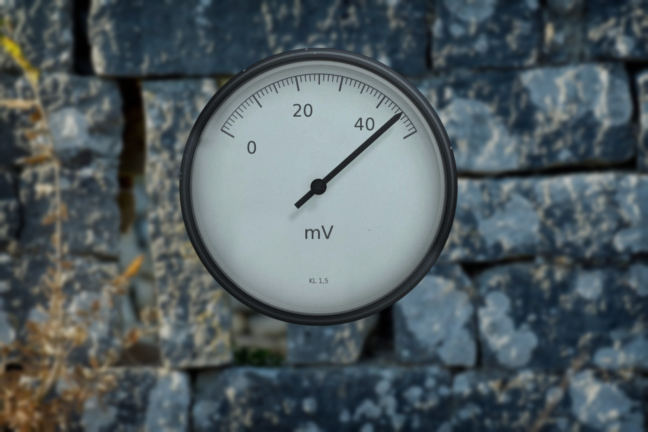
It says 45 mV
